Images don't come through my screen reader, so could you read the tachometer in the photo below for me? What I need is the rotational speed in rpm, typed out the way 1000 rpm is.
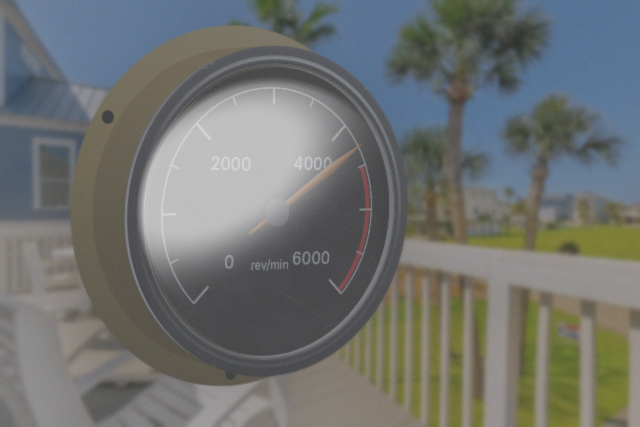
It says 4250 rpm
